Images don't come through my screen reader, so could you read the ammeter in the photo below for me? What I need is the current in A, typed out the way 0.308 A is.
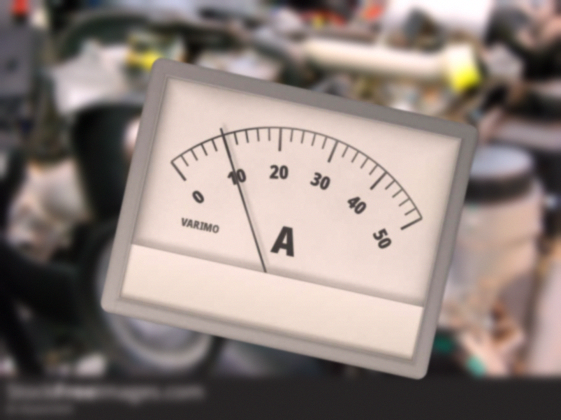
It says 10 A
